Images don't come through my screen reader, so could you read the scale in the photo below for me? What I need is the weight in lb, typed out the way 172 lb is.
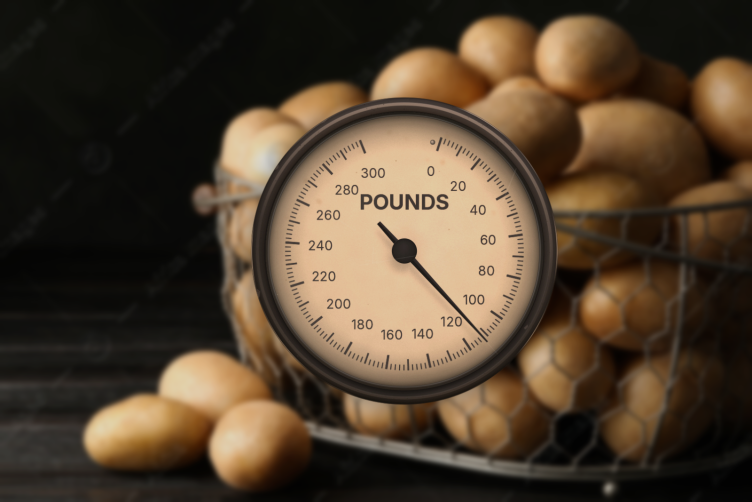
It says 112 lb
